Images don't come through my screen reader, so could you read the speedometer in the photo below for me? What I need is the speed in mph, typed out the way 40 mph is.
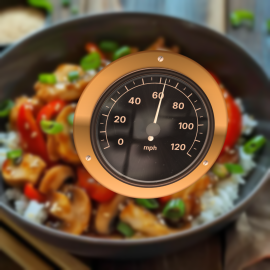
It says 62.5 mph
